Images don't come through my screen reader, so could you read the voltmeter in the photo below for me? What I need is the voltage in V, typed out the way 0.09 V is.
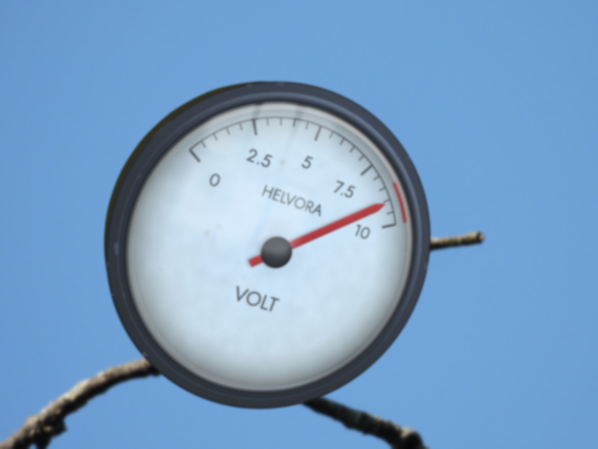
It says 9 V
